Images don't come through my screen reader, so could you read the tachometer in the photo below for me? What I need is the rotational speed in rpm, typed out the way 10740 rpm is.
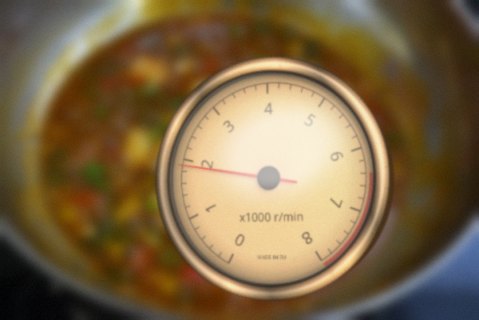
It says 1900 rpm
